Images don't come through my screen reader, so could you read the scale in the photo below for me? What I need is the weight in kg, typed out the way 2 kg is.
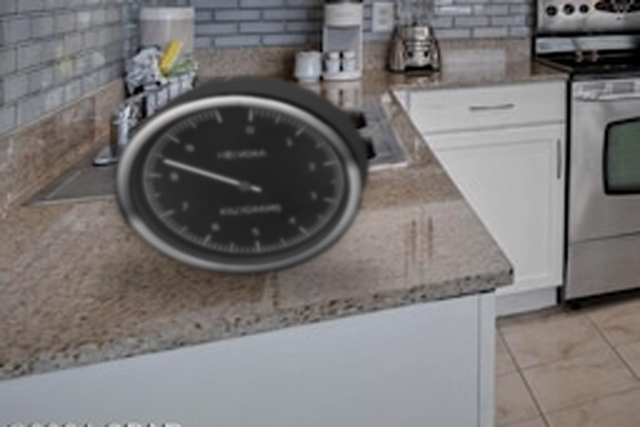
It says 8.5 kg
